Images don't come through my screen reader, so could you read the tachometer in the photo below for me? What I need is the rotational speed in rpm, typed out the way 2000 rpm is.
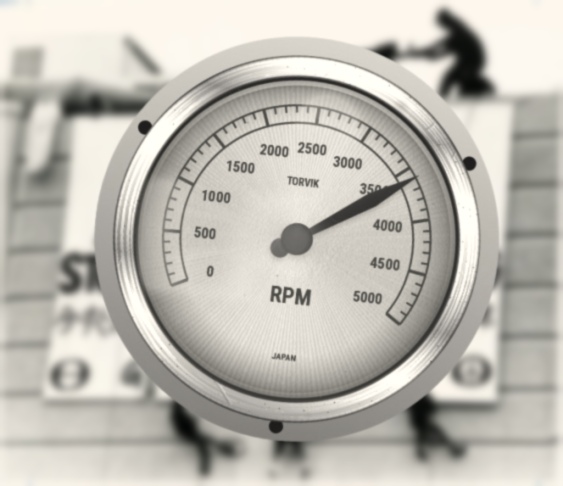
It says 3600 rpm
